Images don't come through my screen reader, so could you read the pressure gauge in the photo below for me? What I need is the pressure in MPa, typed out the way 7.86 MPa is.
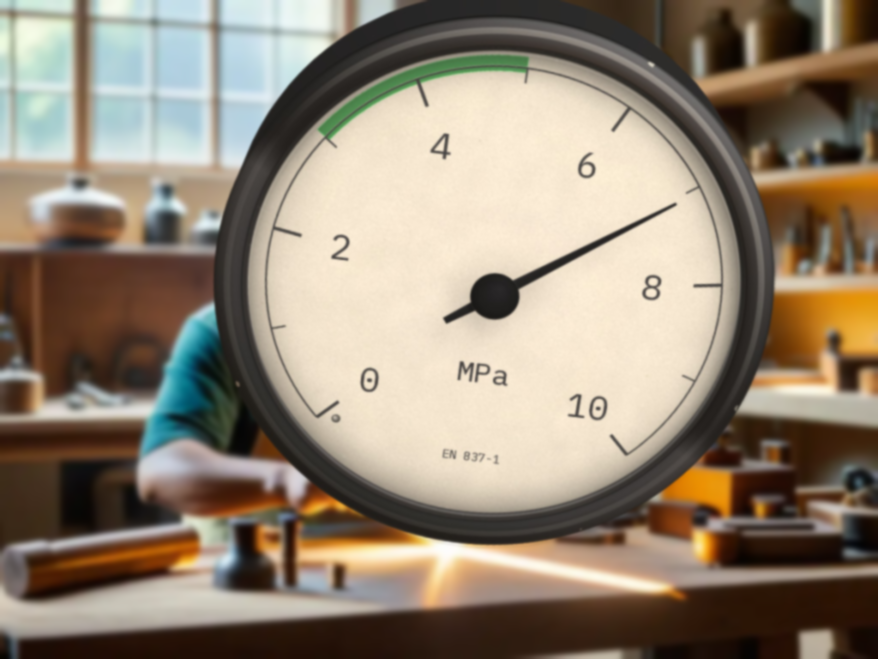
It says 7 MPa
